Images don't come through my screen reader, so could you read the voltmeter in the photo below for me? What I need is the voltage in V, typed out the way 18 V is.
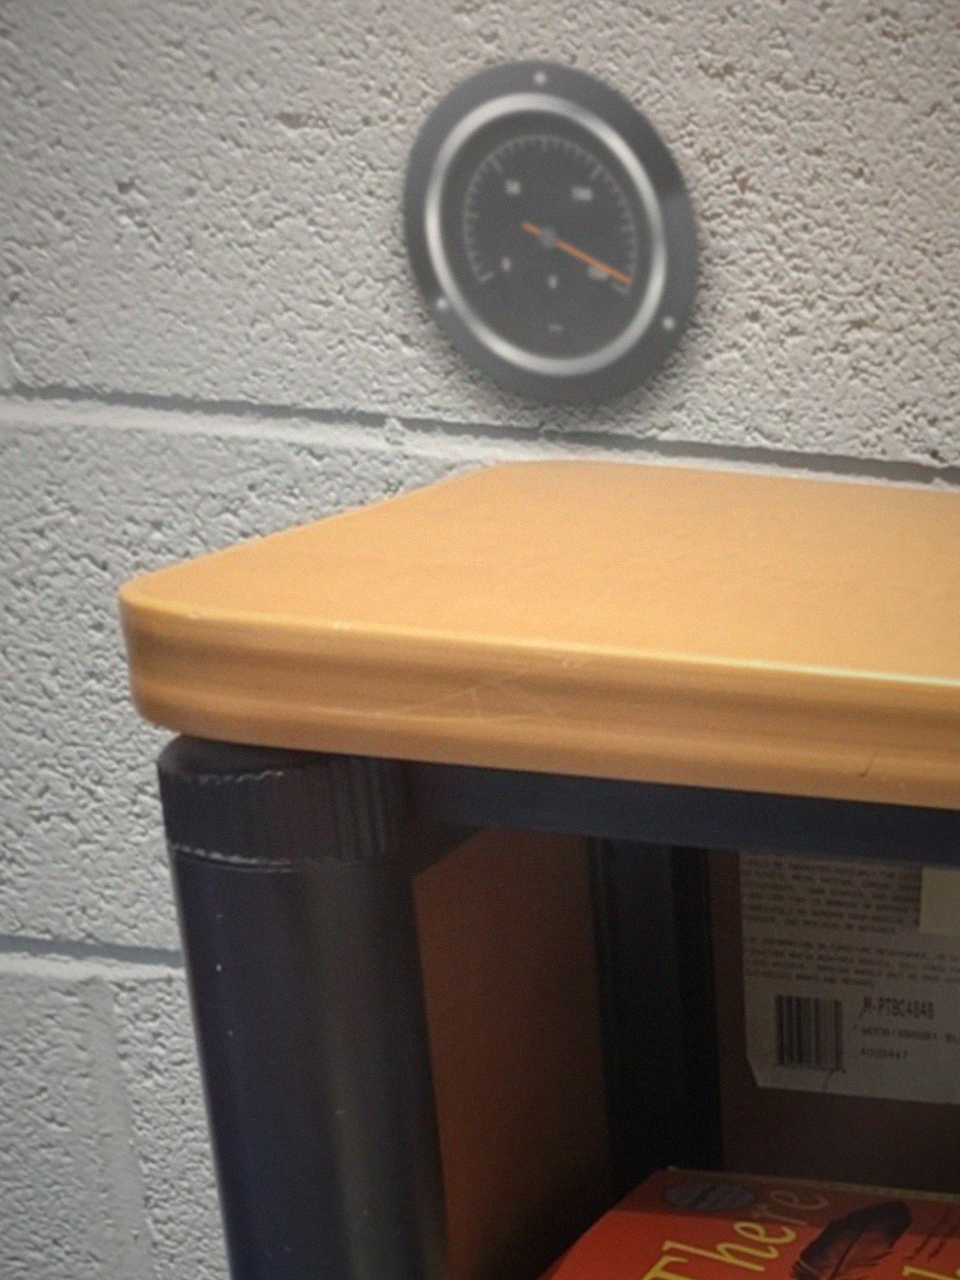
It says 145 V
